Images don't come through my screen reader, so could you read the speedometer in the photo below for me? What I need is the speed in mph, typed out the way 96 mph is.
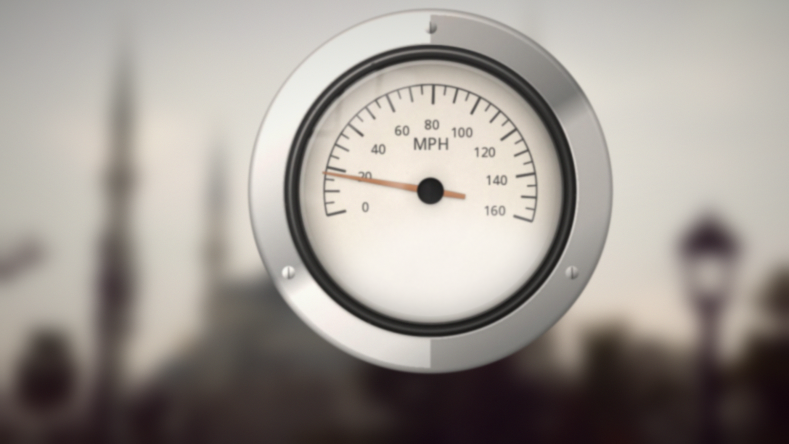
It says 17.5 mph
